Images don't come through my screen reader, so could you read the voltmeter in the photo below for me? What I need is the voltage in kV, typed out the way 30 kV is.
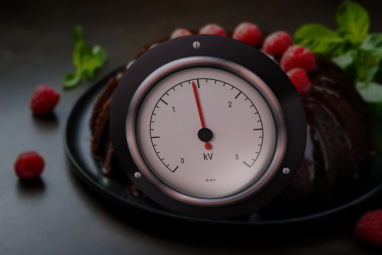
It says 1.45 kV
